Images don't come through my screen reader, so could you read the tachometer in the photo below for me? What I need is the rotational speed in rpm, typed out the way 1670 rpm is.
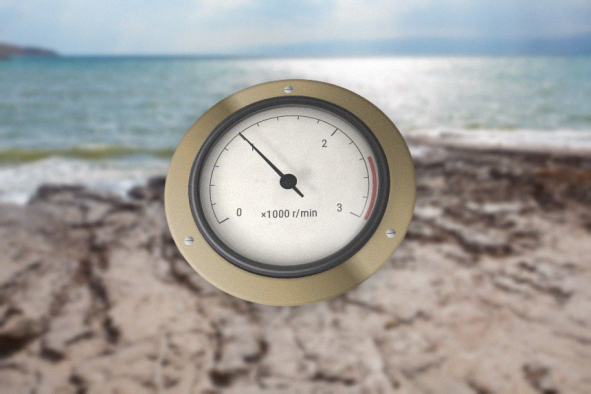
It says 1000 rpm
